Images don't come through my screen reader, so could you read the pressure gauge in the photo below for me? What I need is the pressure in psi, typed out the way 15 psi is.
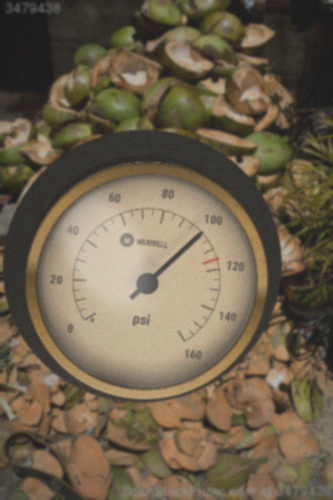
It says 100 psi
